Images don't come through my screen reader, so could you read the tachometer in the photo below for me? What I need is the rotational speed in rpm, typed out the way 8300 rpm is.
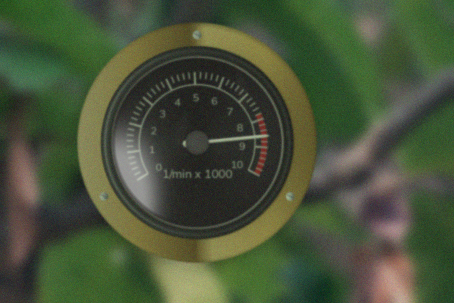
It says 8600 rpm
